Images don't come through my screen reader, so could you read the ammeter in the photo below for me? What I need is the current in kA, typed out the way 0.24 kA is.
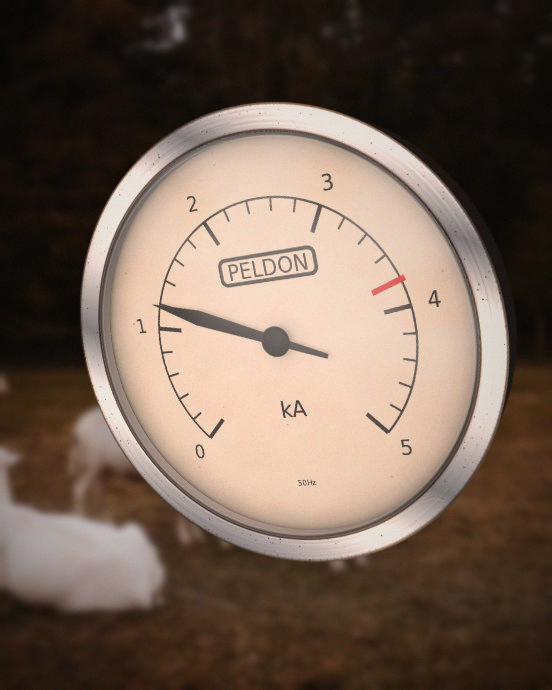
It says 1.2 kA
